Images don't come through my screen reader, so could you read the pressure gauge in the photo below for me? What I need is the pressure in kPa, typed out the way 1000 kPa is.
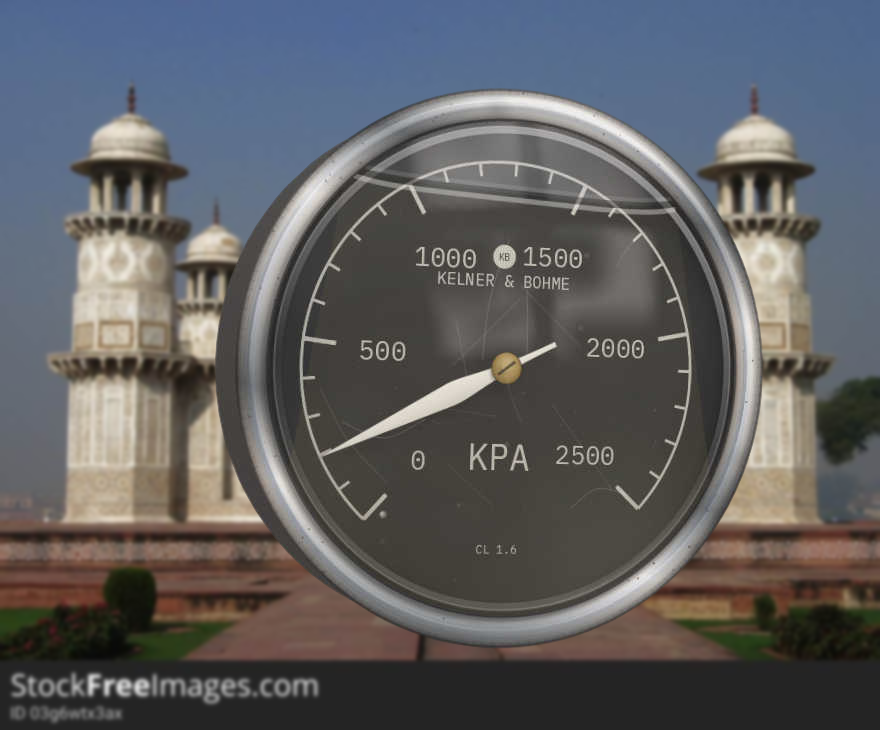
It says 200 kPa
